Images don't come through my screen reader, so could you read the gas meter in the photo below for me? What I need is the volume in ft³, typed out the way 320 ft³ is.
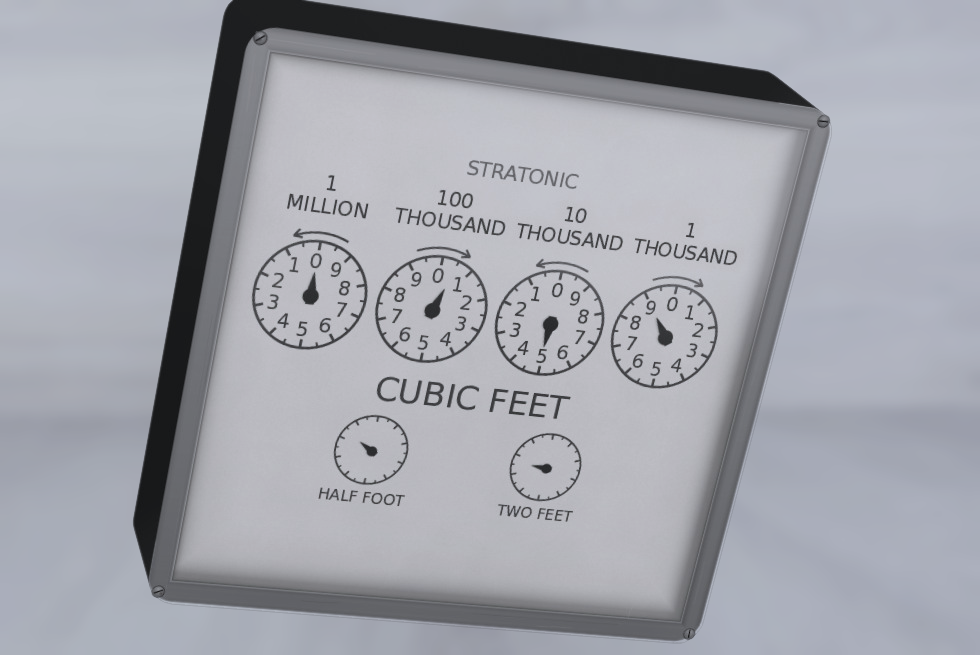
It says 4900 ft³
